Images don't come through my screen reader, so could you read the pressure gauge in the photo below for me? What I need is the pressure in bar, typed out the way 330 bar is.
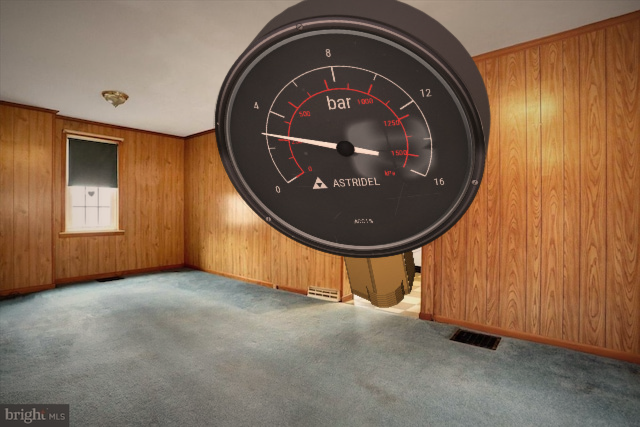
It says 3 bar
